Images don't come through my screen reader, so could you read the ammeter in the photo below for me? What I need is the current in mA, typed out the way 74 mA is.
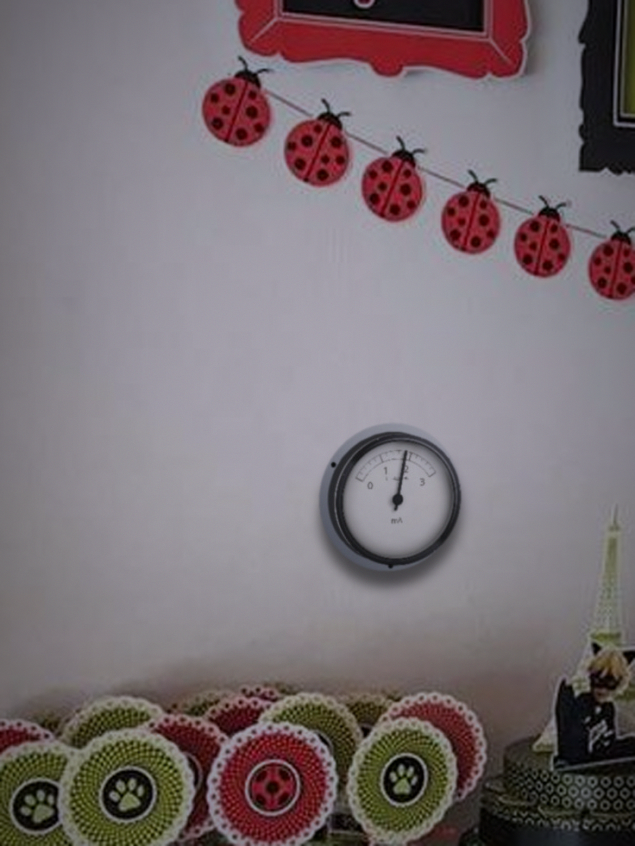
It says 1.8 mA
